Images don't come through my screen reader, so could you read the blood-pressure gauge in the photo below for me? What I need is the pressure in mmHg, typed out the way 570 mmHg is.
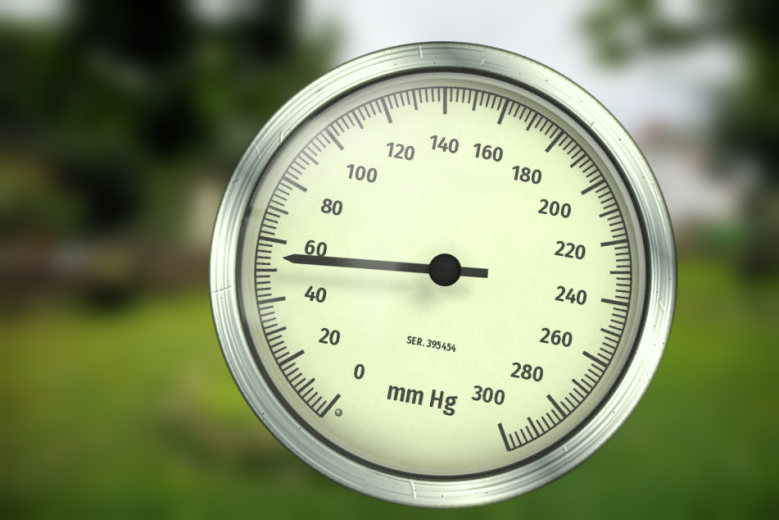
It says 54 mmHg
